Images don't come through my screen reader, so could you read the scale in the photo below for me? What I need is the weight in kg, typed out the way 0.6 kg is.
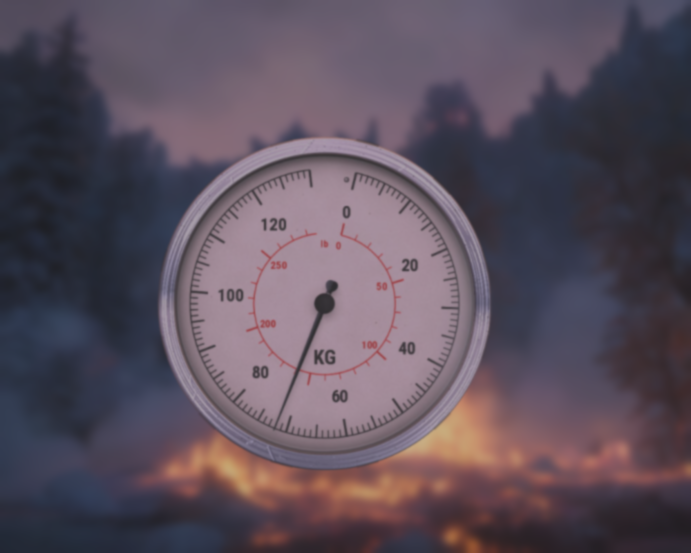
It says 72 kg
